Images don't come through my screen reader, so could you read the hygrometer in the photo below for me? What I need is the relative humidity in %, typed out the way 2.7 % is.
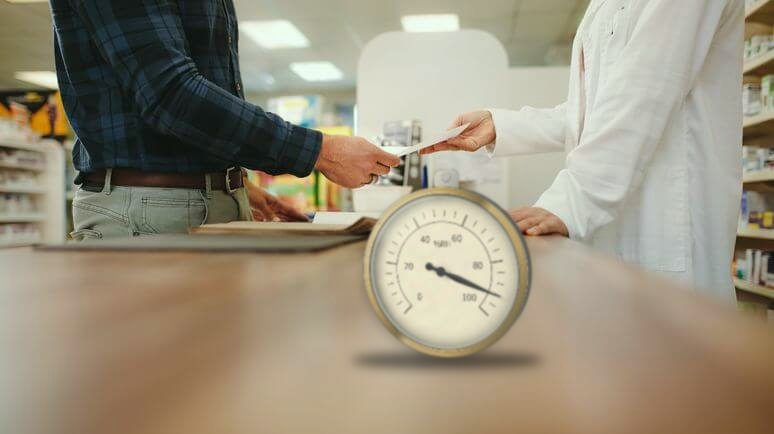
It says 92 %
